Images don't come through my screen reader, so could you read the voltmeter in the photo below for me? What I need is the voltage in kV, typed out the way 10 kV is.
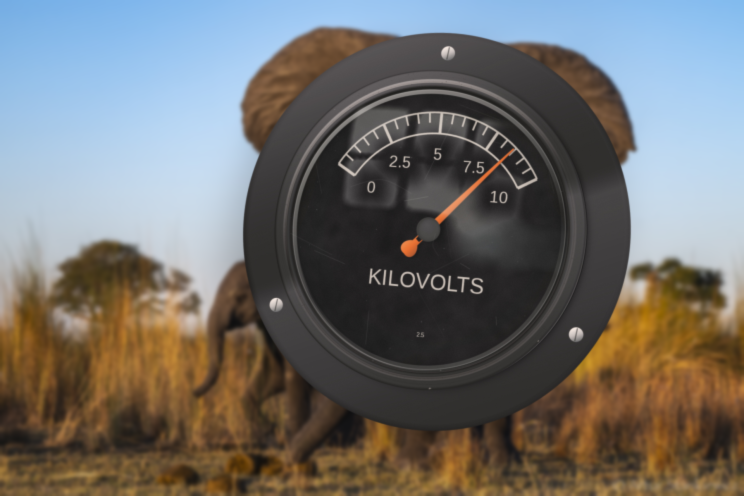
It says 8.5 kV
